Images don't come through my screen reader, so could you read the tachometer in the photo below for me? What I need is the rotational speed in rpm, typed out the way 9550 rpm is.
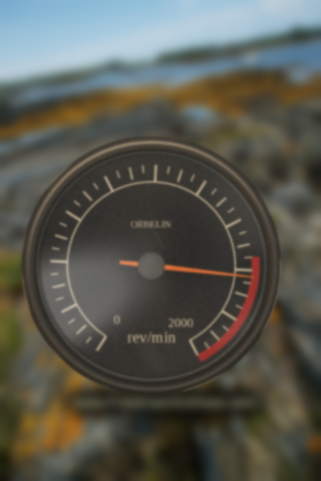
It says 1625 rpm
